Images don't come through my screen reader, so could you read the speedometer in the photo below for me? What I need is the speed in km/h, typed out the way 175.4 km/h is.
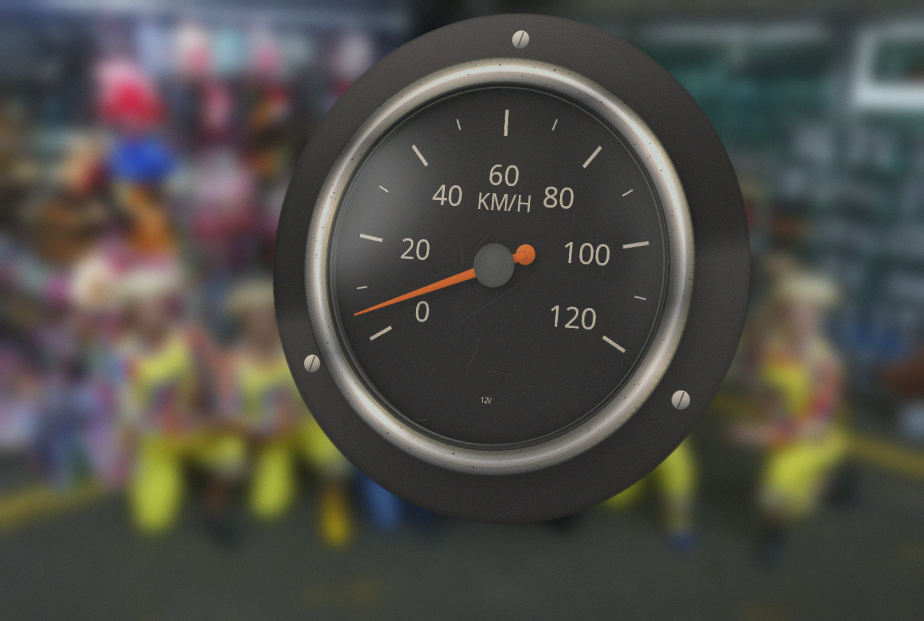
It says 5 km/h
